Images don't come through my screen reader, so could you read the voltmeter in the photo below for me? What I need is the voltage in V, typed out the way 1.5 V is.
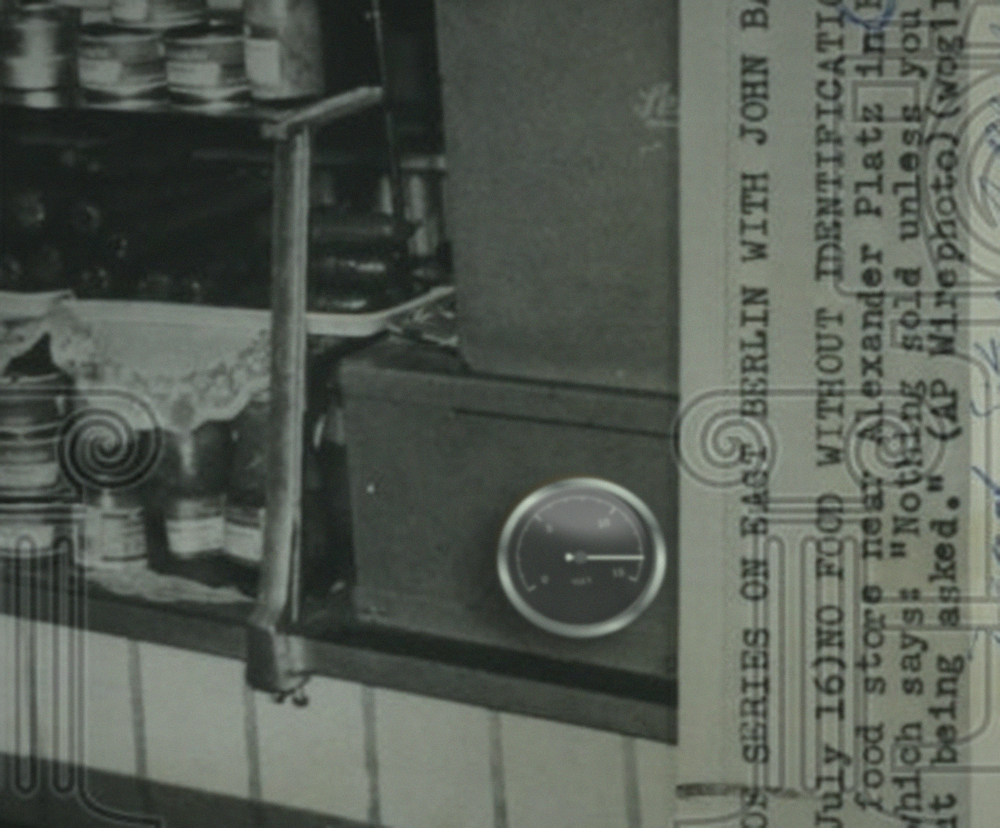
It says 13.5 V
